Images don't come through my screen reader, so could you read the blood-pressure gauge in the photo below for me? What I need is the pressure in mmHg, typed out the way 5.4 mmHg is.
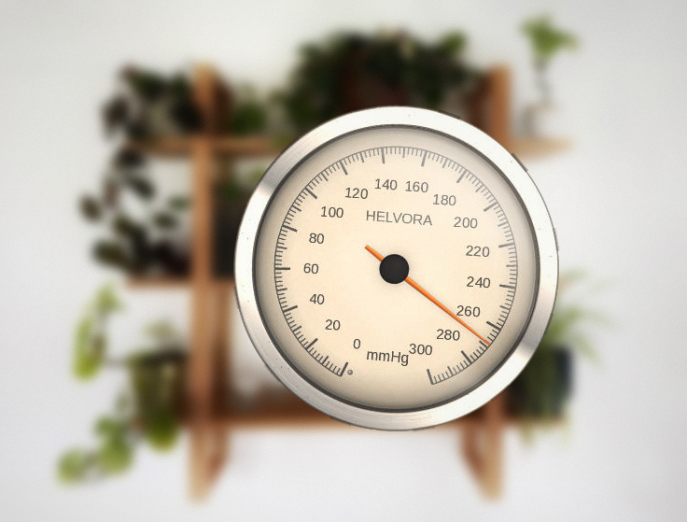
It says 268 mmHg
